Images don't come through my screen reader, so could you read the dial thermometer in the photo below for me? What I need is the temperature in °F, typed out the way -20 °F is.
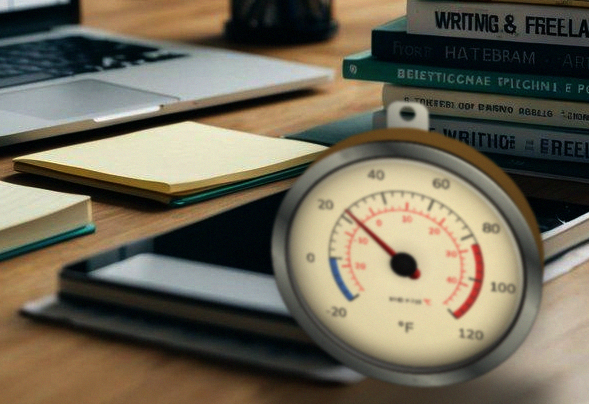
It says 24 °F
